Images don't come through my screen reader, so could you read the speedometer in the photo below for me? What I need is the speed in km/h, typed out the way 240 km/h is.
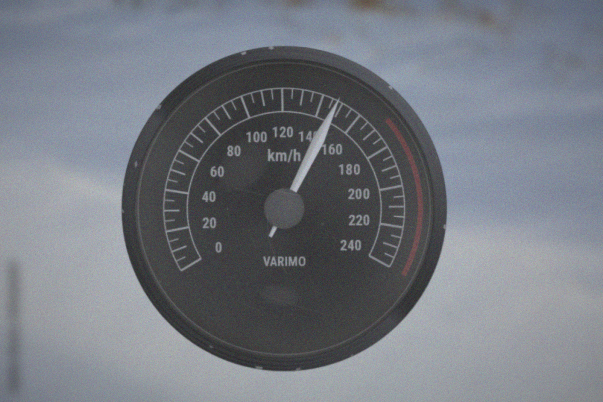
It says 147.5 km/h
